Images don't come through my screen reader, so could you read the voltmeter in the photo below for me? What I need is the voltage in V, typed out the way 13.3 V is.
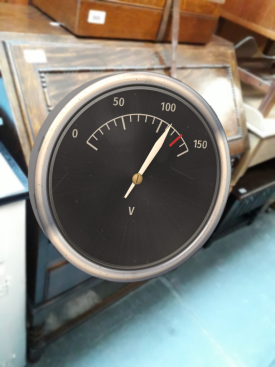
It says 110 V
